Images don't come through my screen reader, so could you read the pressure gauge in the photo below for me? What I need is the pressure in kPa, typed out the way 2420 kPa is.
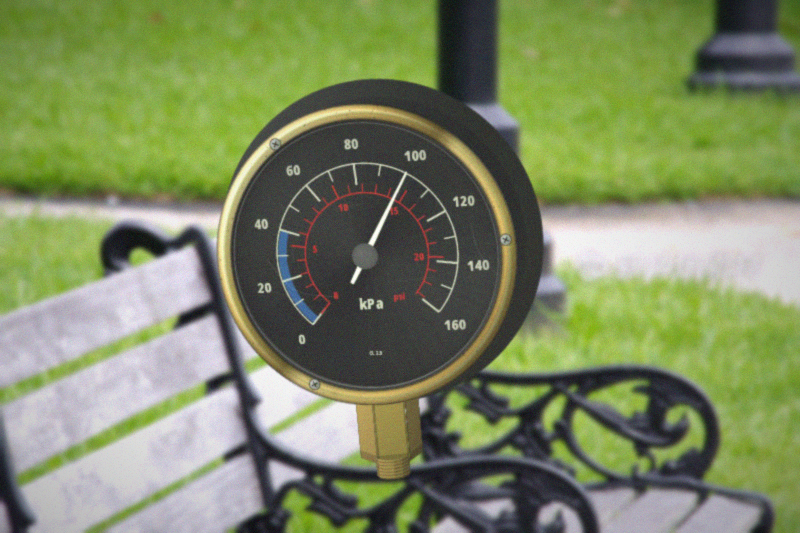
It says 100 kPa
